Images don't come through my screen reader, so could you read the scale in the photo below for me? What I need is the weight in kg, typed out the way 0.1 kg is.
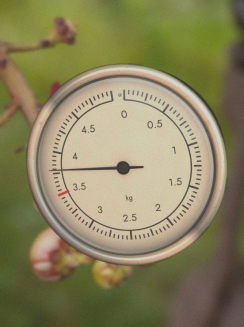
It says 3.8 kg
